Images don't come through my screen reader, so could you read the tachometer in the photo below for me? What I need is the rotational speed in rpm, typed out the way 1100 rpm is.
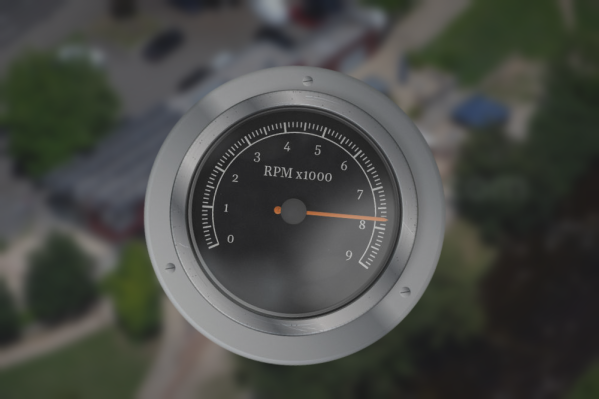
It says 7800 rpm
